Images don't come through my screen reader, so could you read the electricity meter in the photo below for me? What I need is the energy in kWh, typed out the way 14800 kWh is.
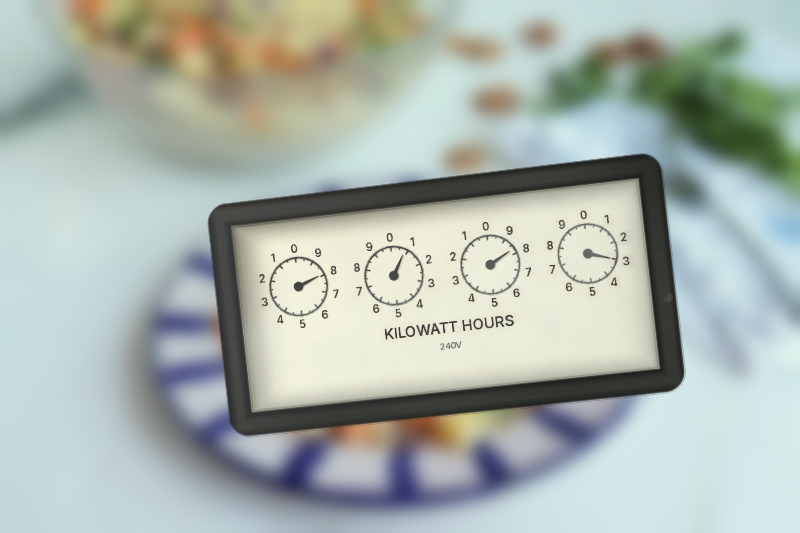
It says 8083 kWh
